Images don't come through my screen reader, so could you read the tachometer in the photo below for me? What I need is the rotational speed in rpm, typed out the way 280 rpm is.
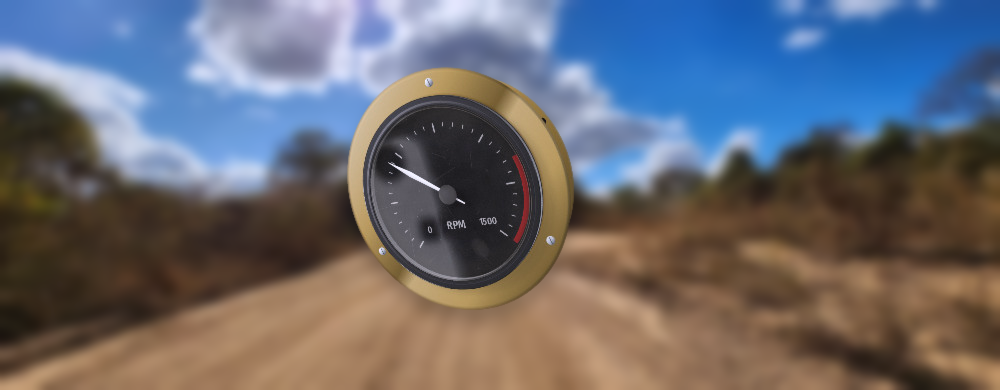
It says 450 rpm
